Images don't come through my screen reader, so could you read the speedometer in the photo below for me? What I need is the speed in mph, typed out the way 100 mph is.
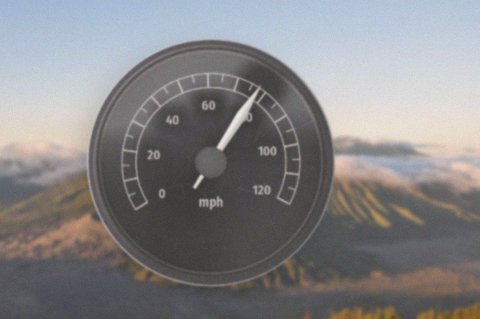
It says 77.5 mph
